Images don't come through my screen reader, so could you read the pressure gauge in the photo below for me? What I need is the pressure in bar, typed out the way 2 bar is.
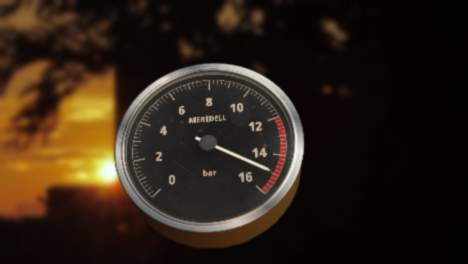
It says 15 bar
